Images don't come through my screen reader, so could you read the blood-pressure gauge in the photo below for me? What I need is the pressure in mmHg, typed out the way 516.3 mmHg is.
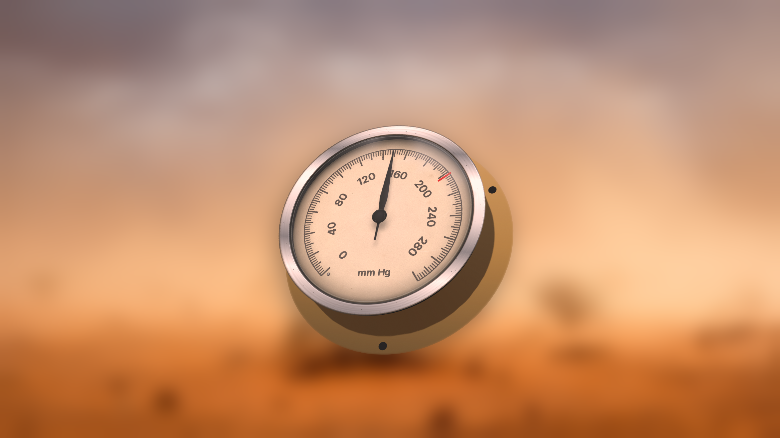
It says 150 mmHg
